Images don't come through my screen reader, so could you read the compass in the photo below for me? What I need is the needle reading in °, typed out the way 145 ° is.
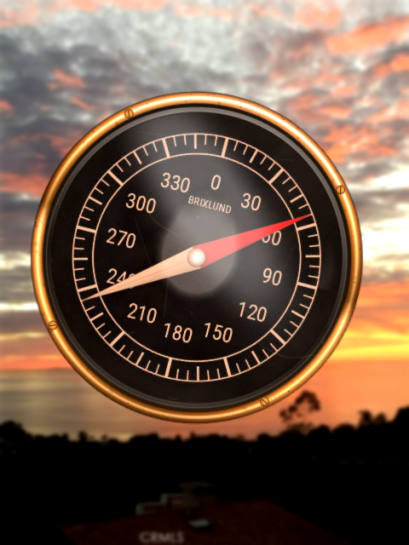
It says 55 °
